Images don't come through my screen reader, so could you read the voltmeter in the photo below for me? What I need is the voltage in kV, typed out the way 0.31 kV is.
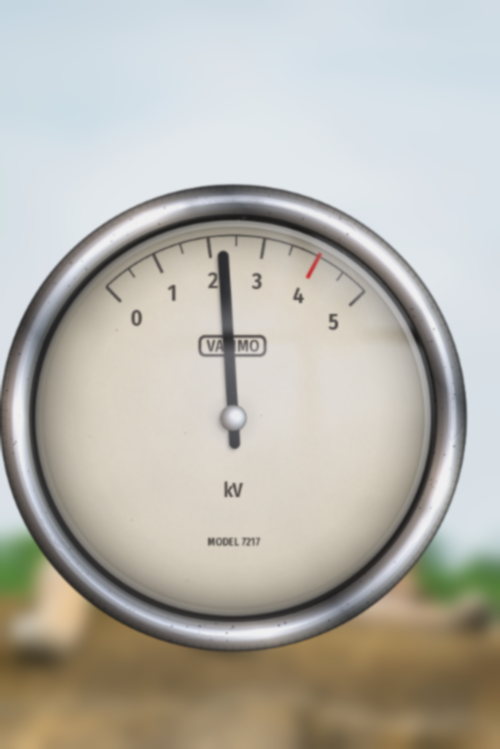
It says 2.25 kV
